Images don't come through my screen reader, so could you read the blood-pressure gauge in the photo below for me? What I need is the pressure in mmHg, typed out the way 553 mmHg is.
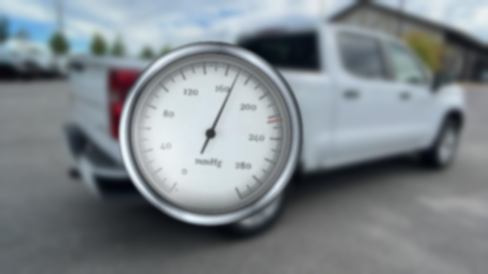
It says 170 mmHg
